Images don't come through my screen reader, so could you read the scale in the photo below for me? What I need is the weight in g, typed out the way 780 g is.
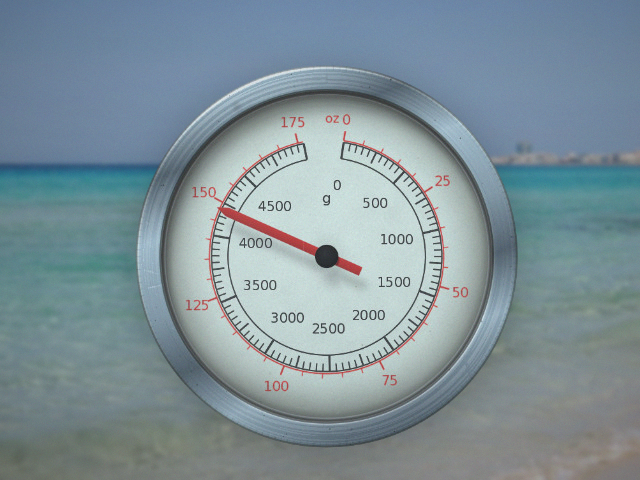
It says 4200 g
